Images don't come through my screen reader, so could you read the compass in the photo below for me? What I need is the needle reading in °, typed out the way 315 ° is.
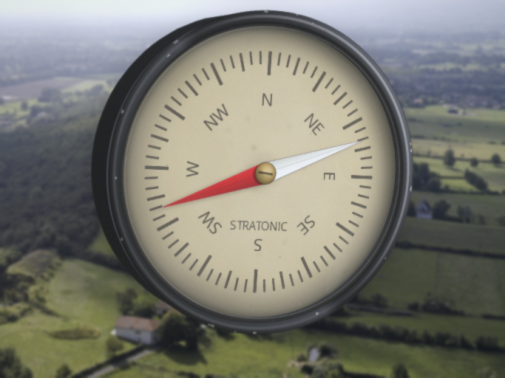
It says 250 °
